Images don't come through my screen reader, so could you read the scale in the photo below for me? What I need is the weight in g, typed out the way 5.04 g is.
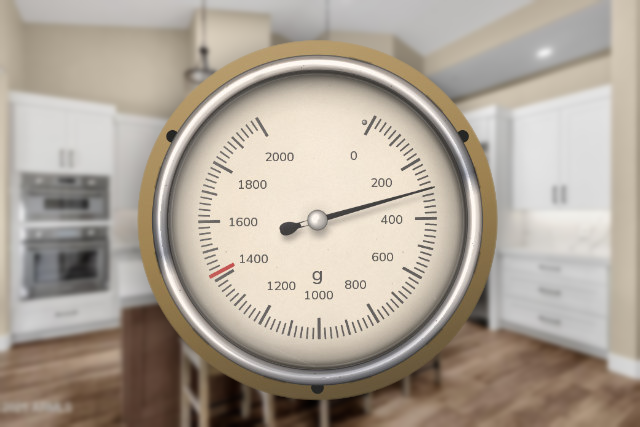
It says 300 g
